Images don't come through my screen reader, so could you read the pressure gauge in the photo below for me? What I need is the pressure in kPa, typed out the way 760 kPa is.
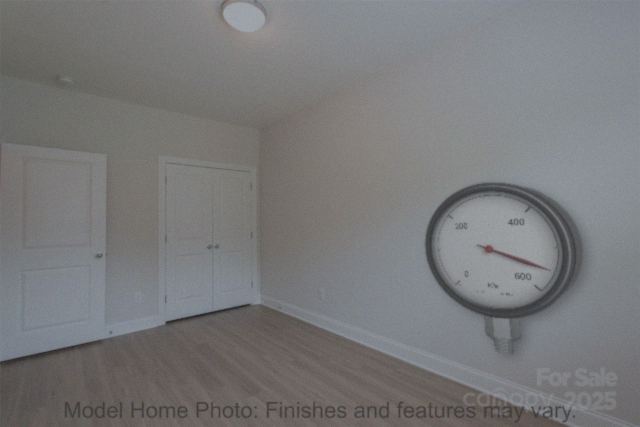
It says 550 kPa
